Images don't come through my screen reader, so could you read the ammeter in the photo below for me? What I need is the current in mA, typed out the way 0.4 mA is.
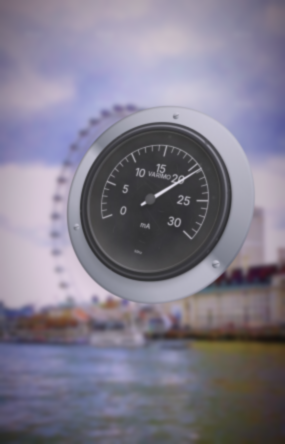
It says 21 mA
